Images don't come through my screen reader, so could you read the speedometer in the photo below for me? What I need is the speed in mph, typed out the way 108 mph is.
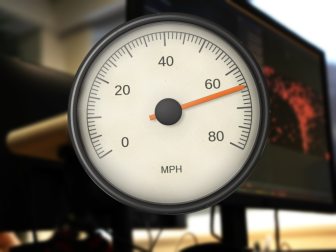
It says 65 mph
